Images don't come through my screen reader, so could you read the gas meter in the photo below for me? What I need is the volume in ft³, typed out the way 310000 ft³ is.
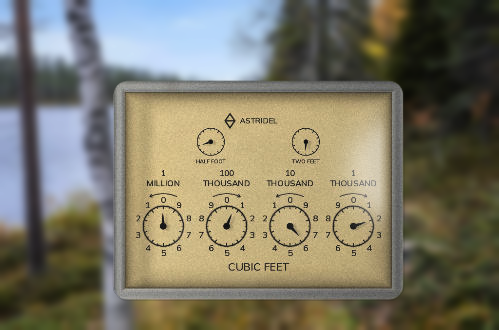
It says 6200 ft³
